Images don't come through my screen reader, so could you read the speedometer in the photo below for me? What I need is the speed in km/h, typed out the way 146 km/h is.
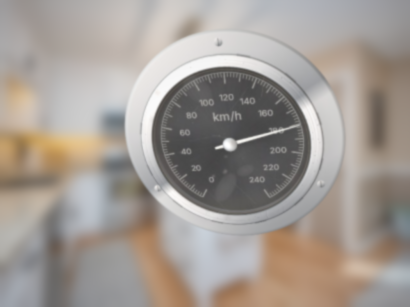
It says 180 km/h
